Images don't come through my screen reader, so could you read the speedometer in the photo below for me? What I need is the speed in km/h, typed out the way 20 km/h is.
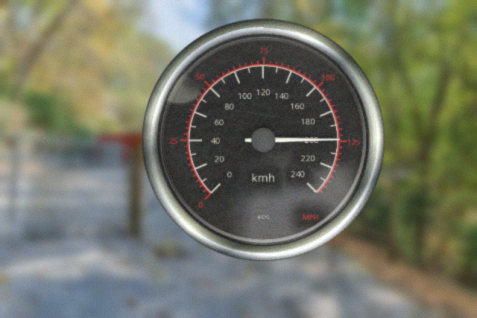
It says 200 km/h
